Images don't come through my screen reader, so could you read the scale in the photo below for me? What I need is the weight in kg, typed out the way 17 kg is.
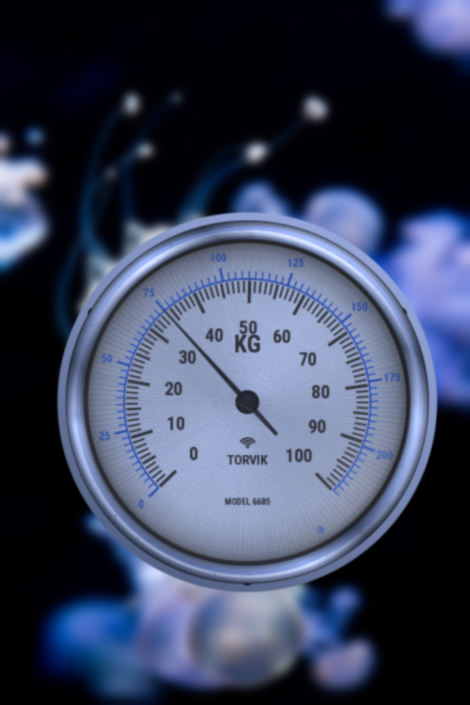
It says 34 kg
